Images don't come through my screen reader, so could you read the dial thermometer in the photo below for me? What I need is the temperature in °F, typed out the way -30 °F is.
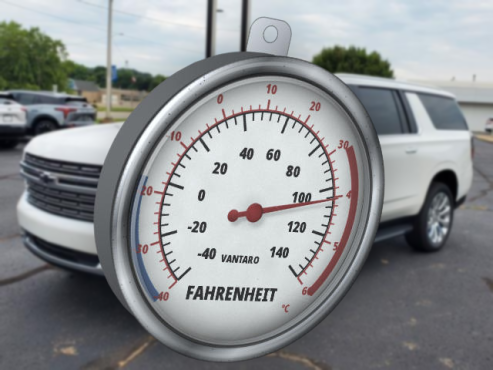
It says 104 °F
